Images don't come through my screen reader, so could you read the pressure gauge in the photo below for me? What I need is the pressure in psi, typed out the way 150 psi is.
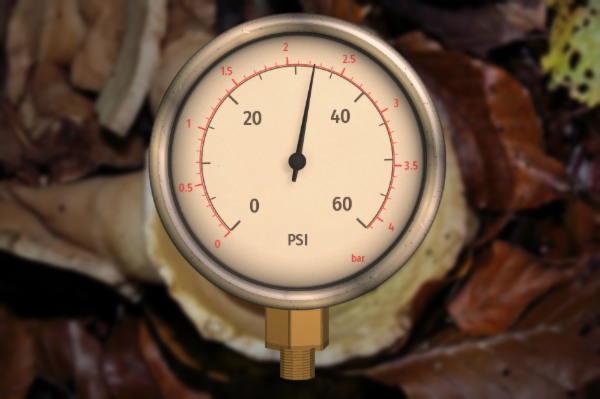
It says 32.5 psi
